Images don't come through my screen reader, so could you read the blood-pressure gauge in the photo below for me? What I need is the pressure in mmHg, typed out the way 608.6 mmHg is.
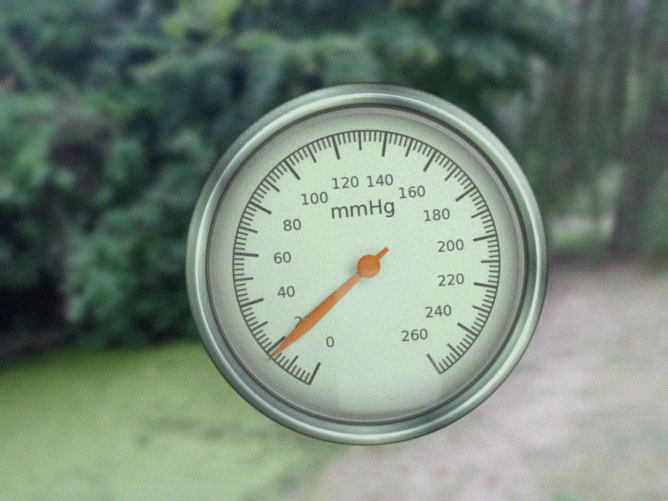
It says 18 mmHg
